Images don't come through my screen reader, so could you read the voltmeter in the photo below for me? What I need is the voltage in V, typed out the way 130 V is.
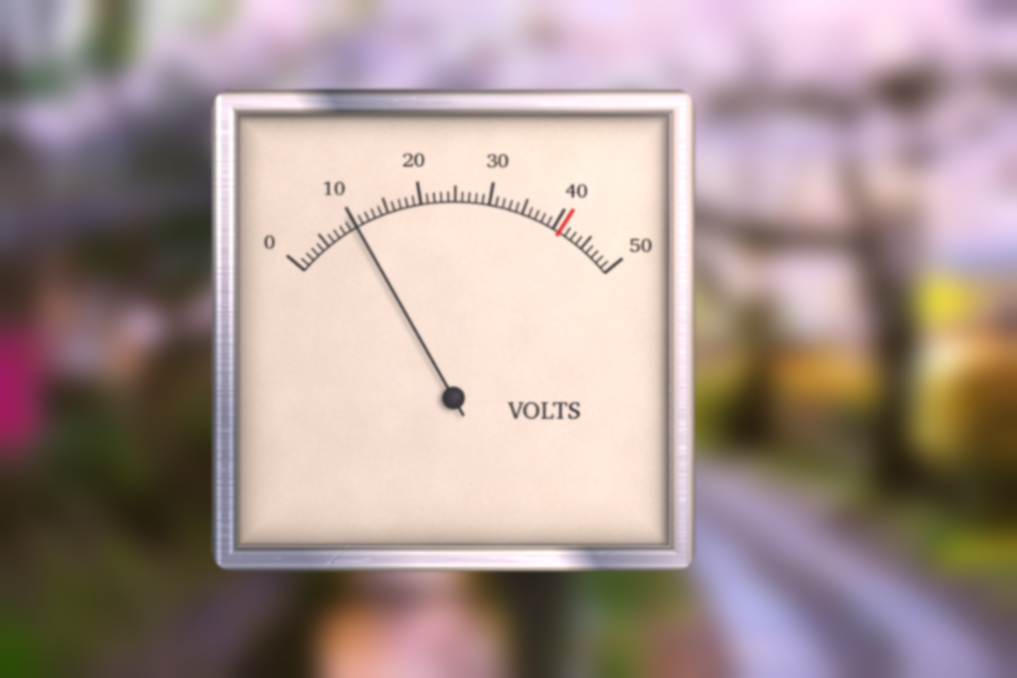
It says 10 V
